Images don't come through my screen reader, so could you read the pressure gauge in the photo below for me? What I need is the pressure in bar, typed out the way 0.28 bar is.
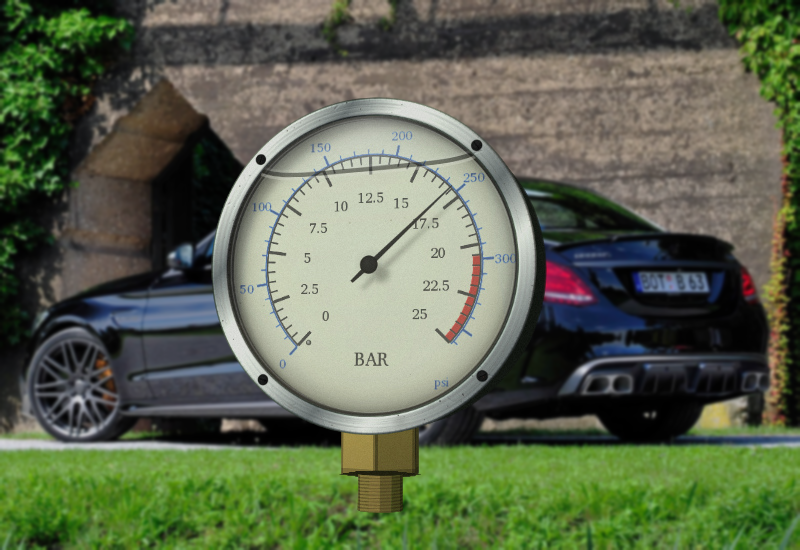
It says 17 bar
